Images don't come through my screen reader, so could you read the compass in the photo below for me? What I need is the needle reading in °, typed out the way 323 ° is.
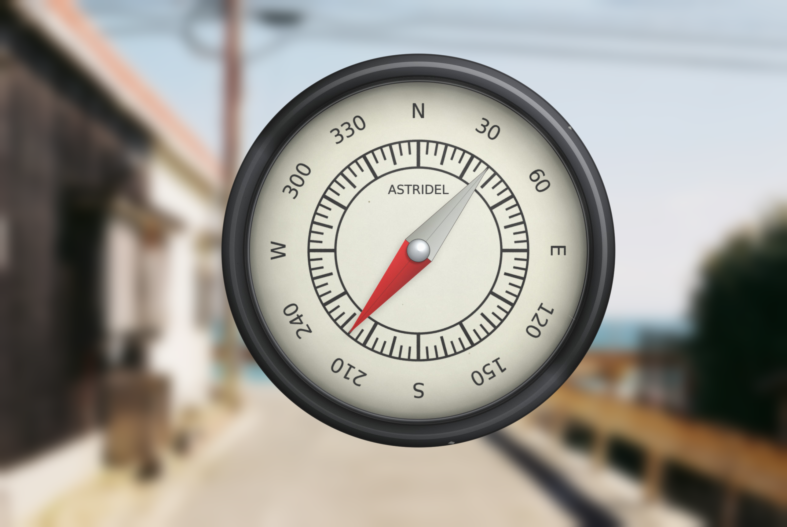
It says 220 °
